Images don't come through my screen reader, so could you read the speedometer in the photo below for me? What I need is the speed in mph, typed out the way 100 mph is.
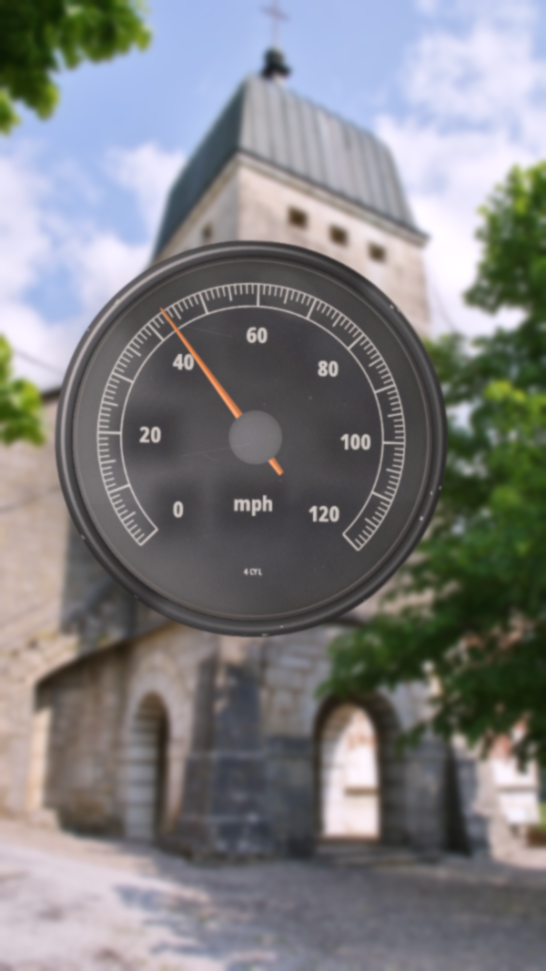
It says 43 mph
